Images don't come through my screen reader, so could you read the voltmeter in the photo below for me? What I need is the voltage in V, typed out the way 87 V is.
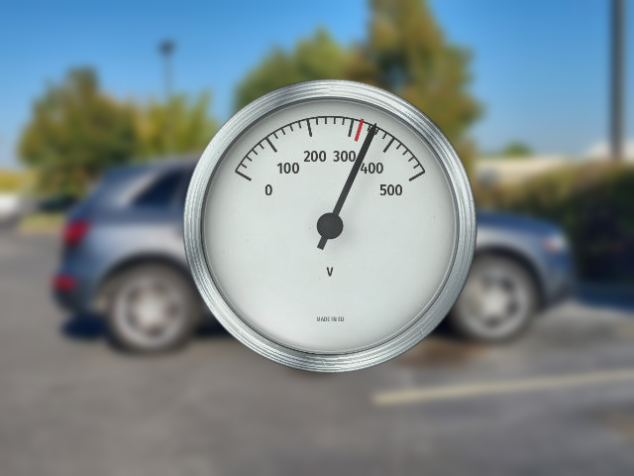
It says 350 V
